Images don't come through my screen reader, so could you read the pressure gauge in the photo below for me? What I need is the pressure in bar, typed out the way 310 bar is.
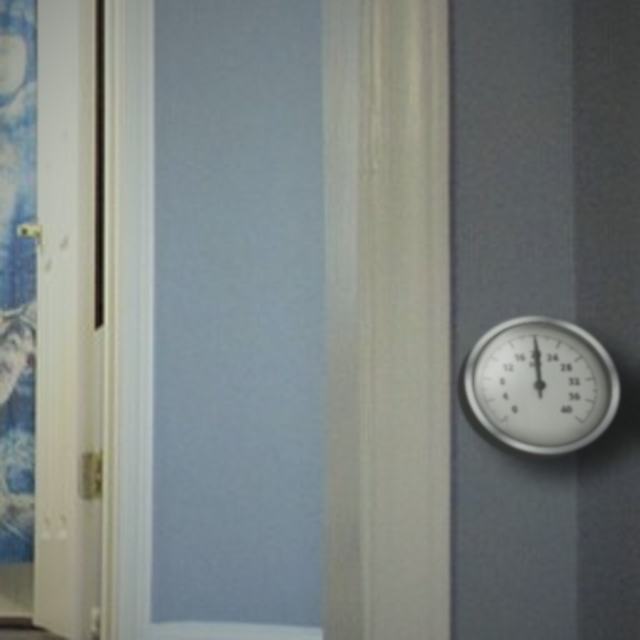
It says 20 bar
